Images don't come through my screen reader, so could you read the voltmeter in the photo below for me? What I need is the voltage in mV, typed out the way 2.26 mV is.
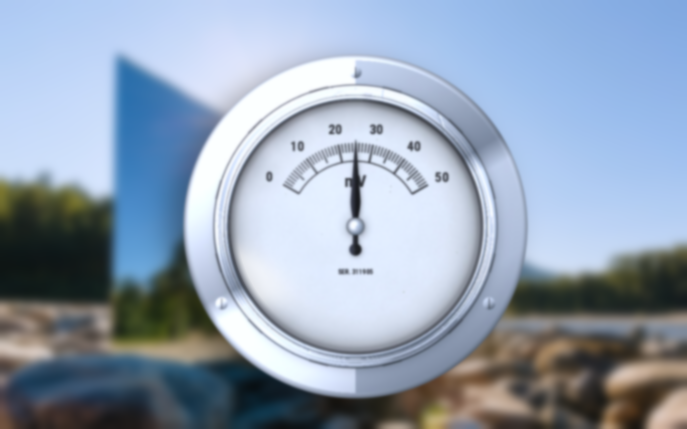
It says 25 mV
